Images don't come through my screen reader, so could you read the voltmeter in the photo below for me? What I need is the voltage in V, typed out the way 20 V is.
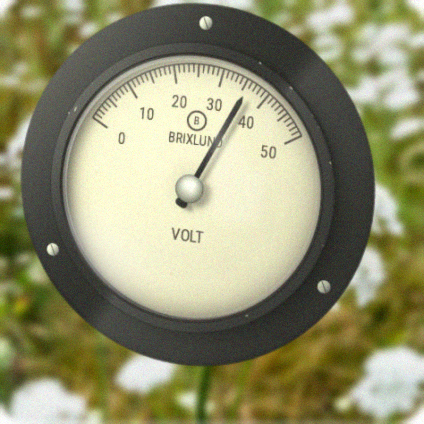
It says 36 V
